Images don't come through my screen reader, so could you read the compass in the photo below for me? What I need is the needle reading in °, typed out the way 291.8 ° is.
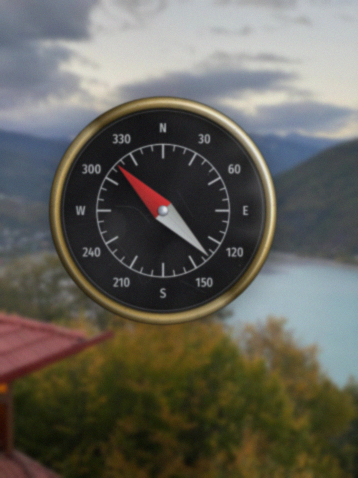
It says 315 °
